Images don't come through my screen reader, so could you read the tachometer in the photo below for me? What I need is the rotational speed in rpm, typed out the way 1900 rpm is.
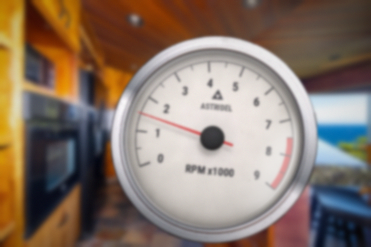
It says 1500 rpm
